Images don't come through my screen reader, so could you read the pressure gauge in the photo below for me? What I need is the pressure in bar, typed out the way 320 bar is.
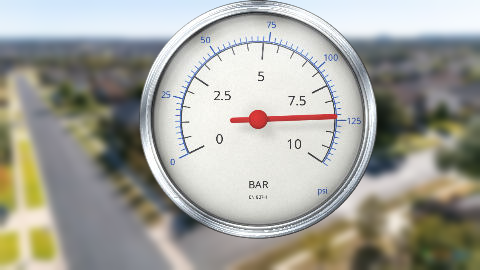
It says 8.5 bar
